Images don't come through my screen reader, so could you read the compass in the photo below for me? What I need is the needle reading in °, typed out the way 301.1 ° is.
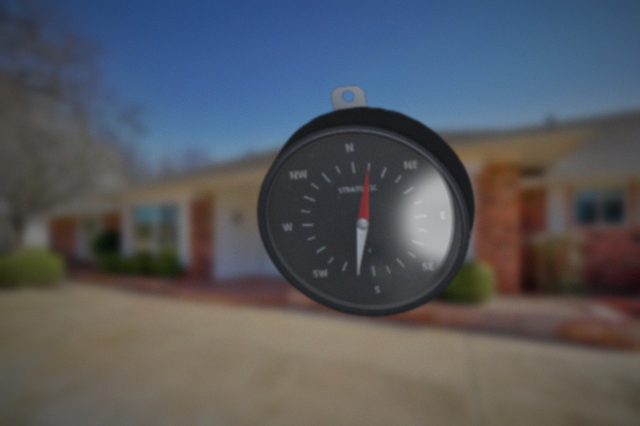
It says 15 °
